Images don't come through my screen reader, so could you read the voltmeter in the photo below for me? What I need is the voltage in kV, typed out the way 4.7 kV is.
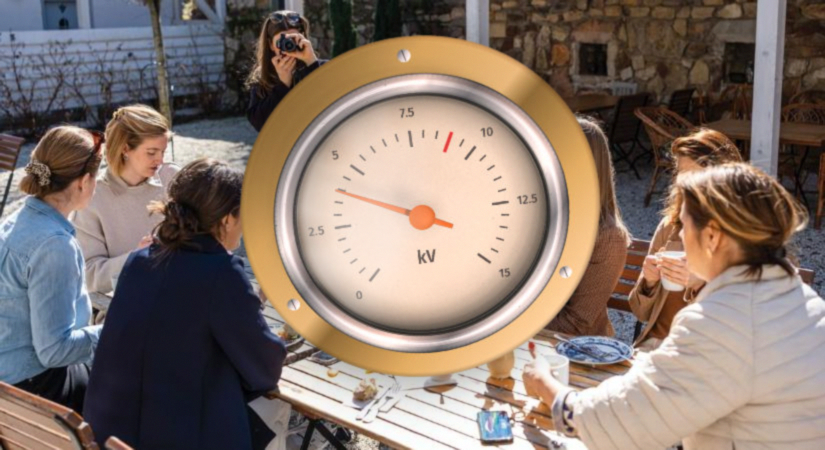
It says 4 kV
